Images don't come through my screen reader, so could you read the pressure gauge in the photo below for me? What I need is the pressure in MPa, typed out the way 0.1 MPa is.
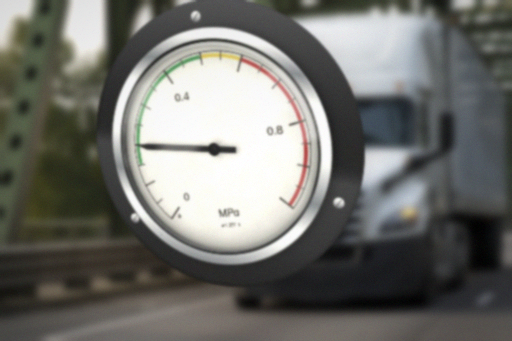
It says 0.2 MPa
